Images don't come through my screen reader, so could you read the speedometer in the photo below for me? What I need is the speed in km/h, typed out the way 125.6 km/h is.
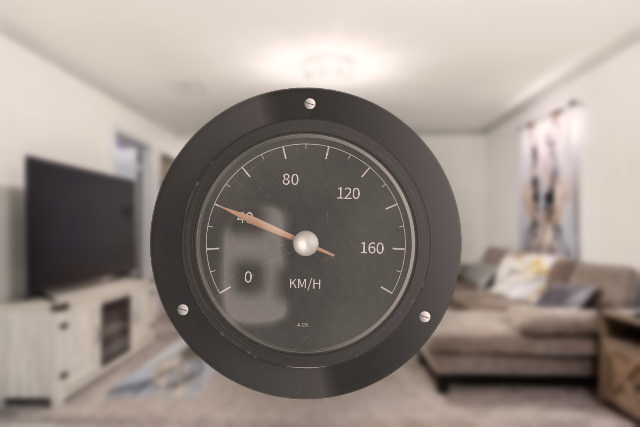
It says 40 km/h
